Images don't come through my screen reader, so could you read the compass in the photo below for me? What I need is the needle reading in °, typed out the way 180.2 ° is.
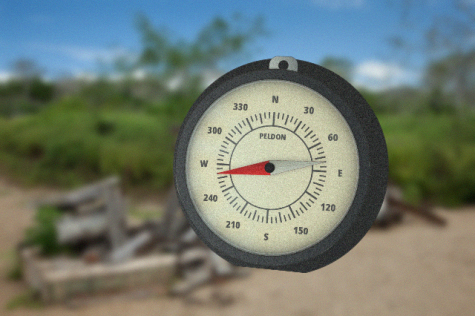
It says 260 °
